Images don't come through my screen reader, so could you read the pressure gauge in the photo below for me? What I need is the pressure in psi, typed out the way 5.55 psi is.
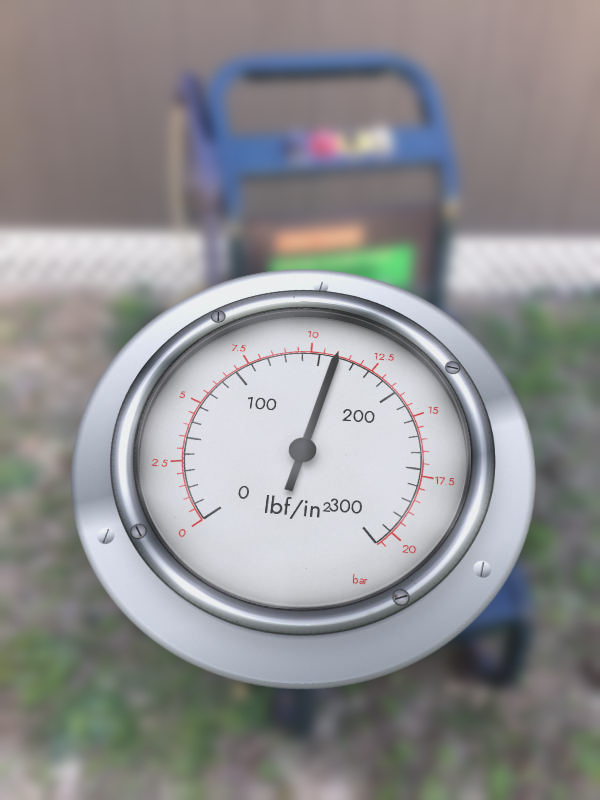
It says 160 psi
